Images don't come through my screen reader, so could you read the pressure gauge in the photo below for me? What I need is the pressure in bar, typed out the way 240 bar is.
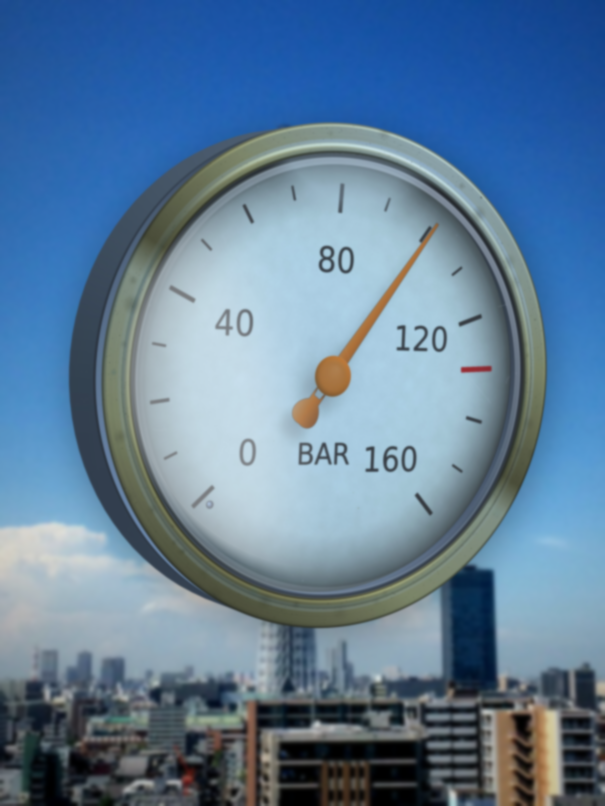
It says 100 bar
